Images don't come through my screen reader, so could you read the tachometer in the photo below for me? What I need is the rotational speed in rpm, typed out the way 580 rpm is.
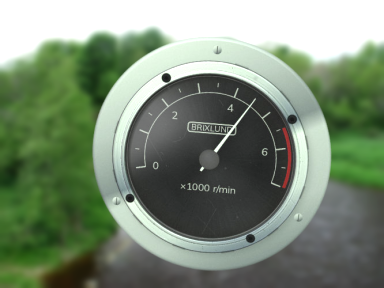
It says 4500 rpm
